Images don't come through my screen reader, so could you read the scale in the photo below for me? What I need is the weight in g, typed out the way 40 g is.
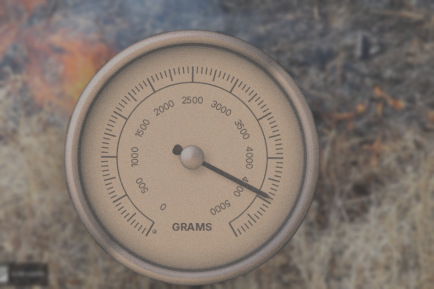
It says 4450 g
